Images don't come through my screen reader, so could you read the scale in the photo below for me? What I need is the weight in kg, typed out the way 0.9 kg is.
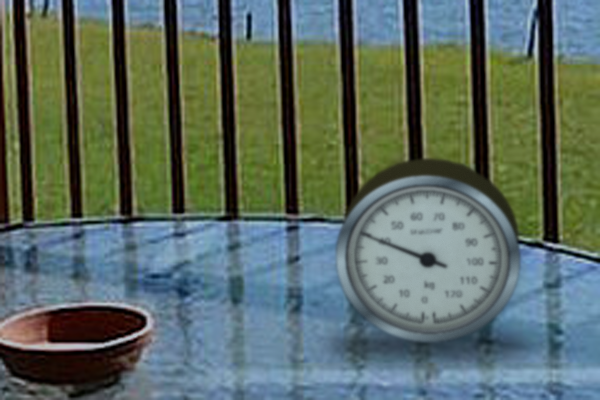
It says 40 kg
